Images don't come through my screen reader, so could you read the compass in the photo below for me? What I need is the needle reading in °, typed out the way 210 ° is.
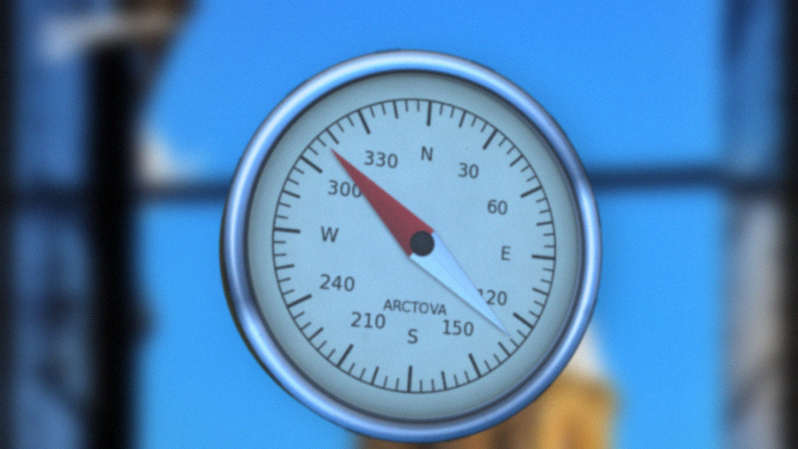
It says 310 °
